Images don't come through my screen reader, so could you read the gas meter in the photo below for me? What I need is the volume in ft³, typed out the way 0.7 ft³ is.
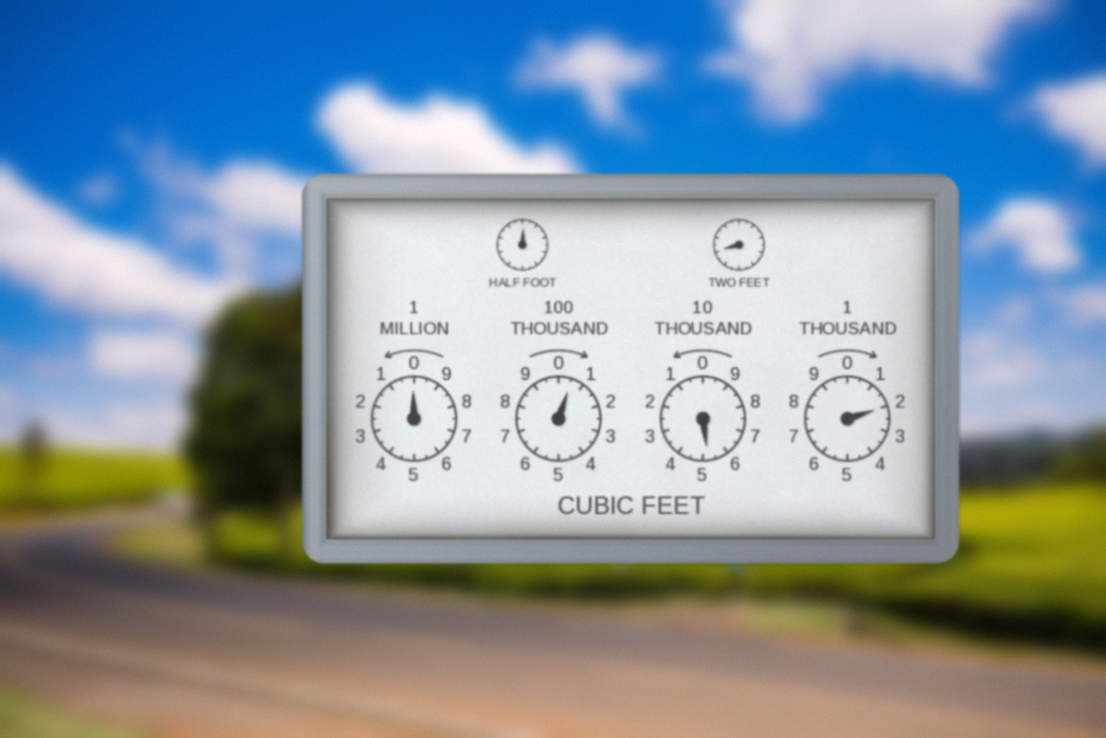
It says 5200 ft³
